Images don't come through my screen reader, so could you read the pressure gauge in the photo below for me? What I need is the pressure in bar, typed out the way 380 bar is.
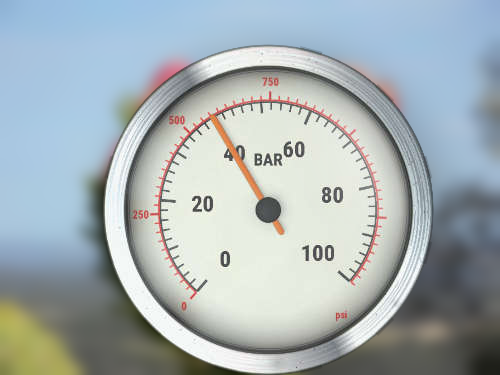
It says 40 bar
